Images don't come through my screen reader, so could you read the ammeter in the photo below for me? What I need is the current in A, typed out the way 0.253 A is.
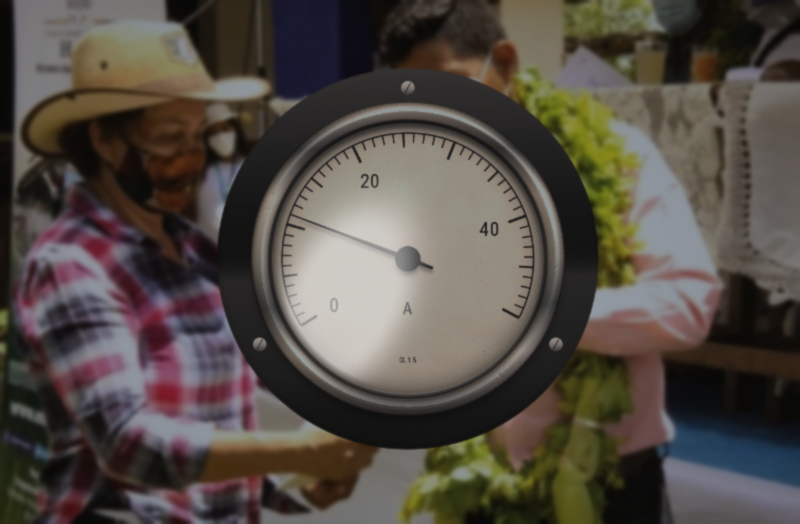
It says 11 A
